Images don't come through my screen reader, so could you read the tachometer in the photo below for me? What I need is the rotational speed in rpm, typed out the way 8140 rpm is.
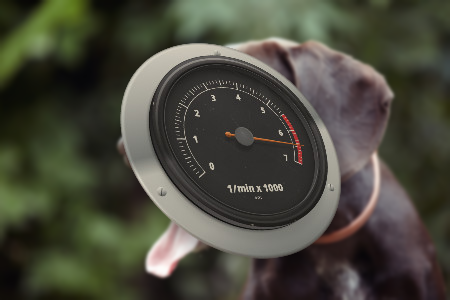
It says 6500 rpm
